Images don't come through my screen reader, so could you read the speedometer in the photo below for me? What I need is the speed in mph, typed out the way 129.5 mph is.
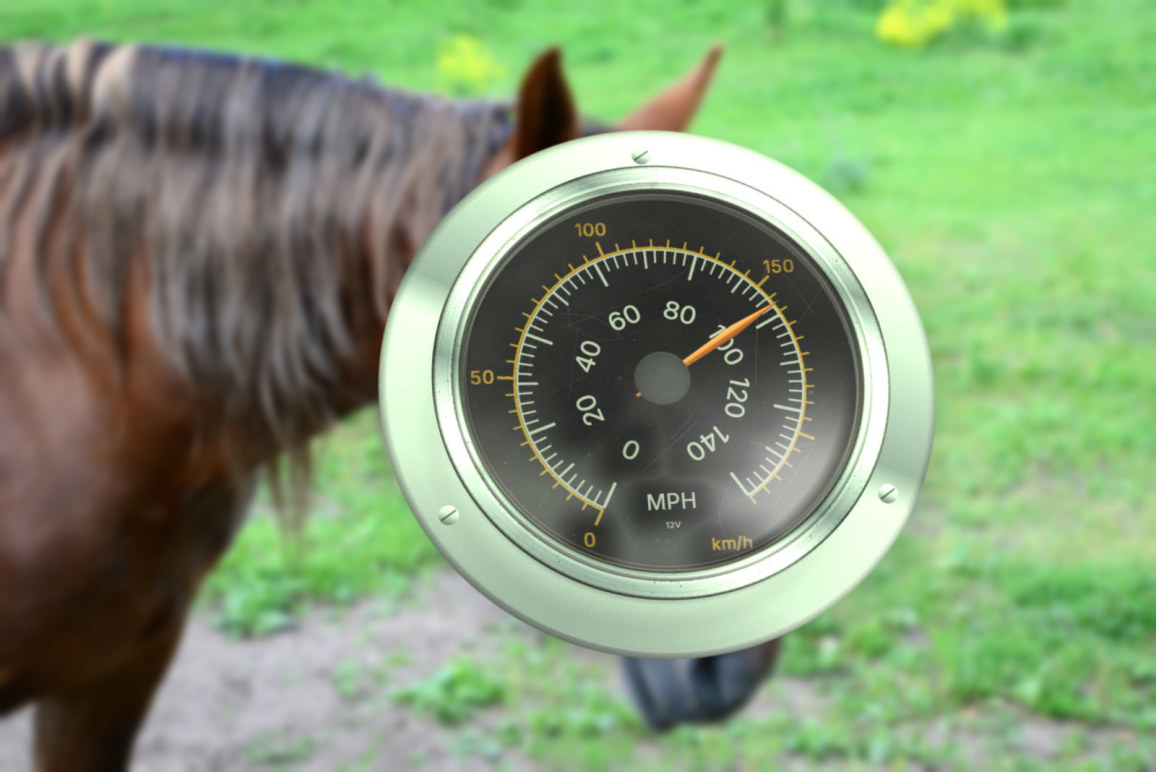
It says 98 mph
